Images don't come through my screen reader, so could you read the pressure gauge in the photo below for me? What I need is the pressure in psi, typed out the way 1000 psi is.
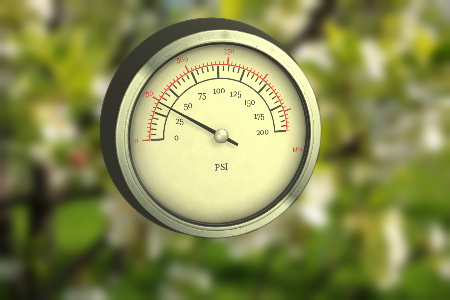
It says 35 psi
